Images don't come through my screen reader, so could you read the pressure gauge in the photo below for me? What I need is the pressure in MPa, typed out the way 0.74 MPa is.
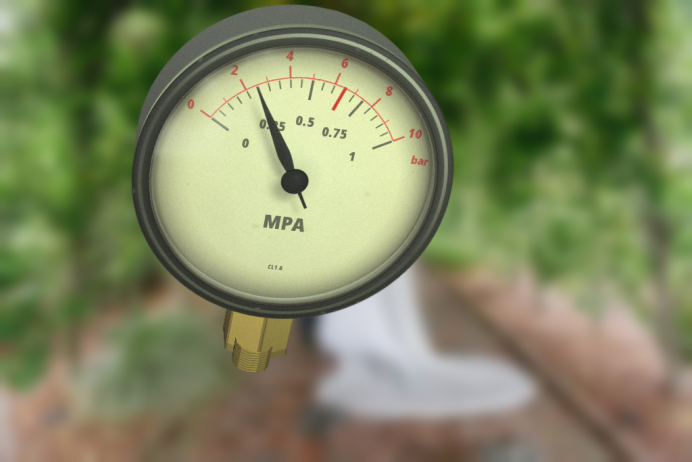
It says 0.25 MPa
